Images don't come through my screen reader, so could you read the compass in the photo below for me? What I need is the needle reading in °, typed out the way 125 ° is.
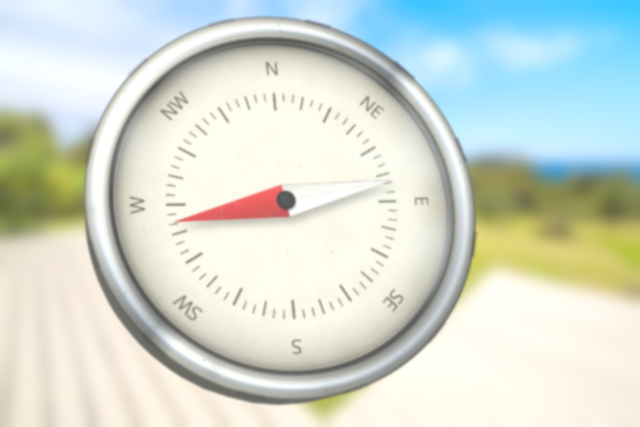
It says 260 °
